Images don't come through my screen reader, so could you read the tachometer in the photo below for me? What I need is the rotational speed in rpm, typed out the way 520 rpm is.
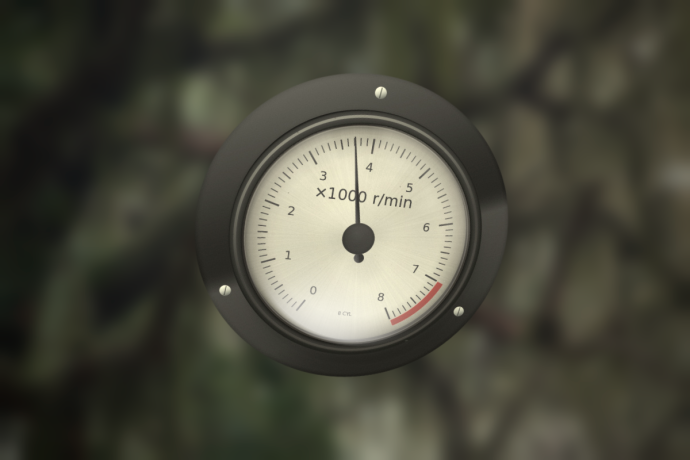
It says 3700 rpm
